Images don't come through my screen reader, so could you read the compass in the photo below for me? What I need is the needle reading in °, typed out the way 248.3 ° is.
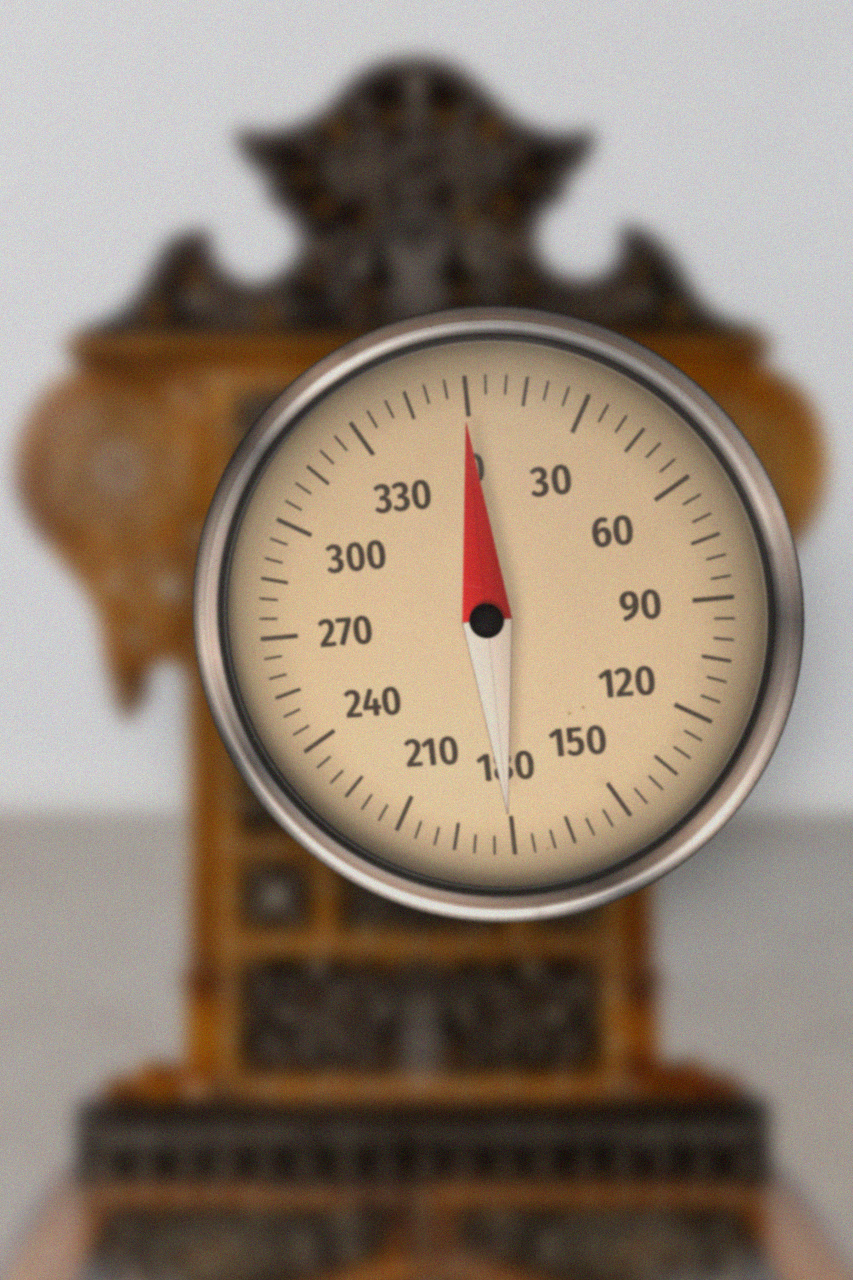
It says 0 °
